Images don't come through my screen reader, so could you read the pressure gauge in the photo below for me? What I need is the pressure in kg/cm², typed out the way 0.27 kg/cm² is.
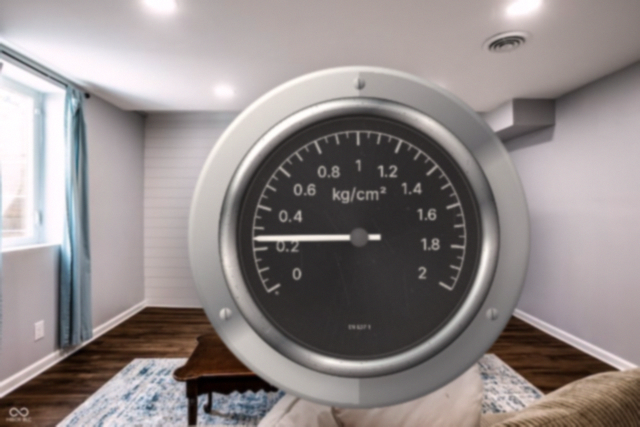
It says 0.25 kg/cm²
